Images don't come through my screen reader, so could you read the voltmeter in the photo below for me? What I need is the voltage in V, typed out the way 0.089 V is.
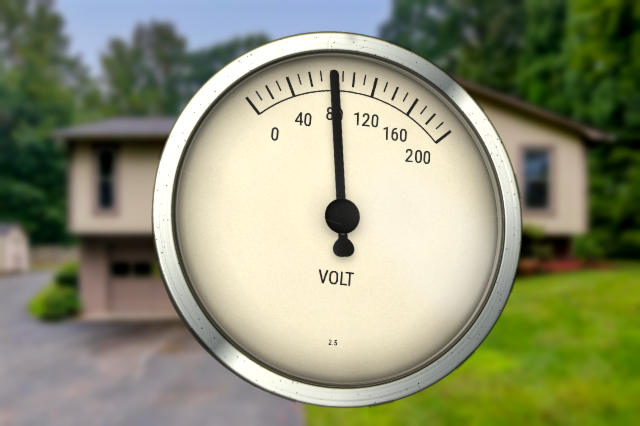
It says 80 V
